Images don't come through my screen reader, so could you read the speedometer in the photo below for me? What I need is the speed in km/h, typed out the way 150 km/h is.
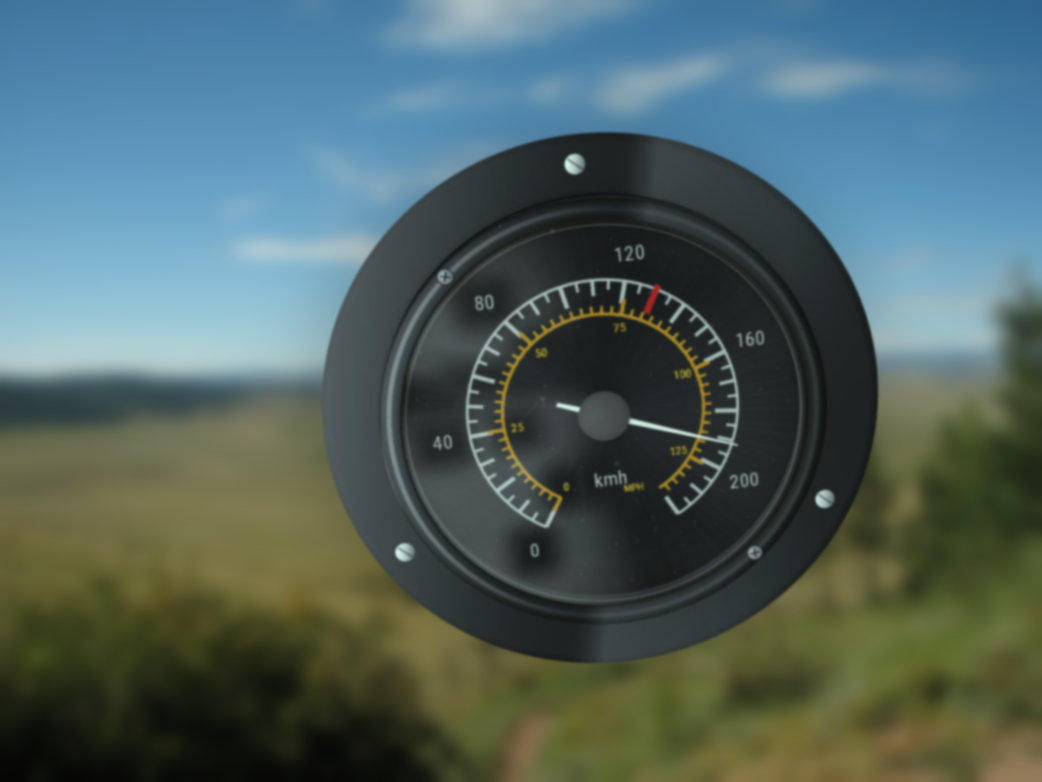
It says 190 km/h
